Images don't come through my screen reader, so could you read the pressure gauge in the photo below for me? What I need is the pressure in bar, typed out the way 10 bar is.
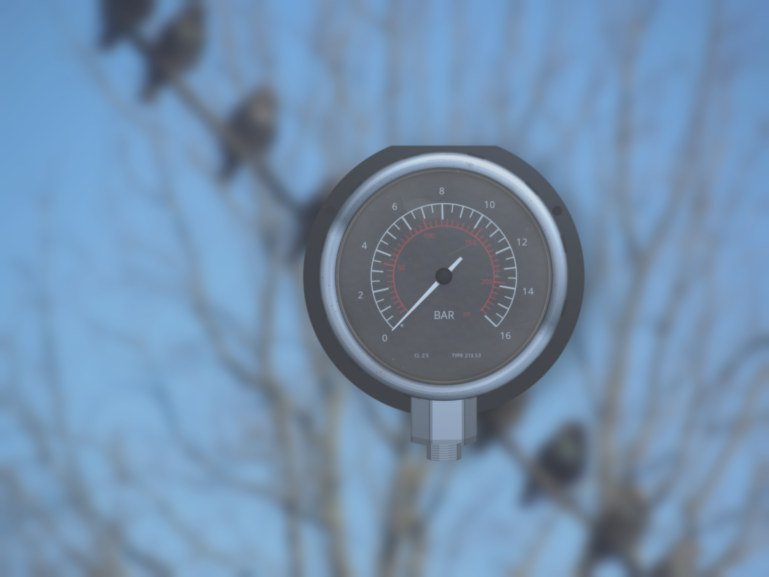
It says 0 bar
